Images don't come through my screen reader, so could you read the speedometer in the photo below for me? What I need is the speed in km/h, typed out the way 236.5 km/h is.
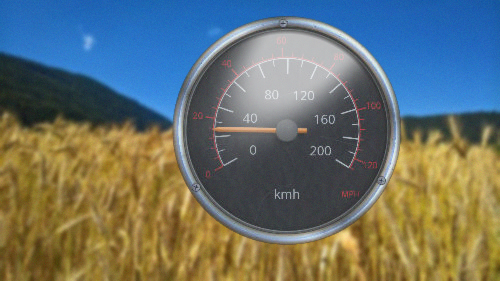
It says 25 km/h
